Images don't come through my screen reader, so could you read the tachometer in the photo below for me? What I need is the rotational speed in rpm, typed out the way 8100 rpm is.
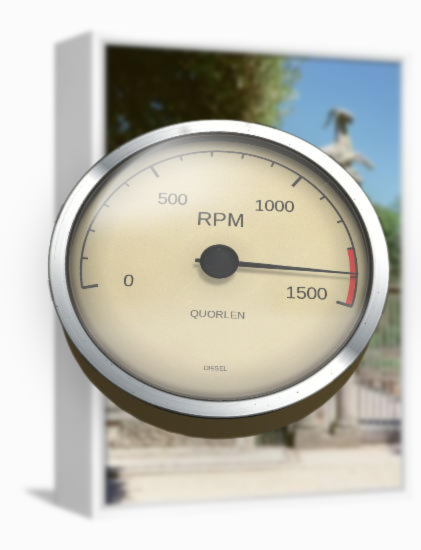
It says 1400 rpm
